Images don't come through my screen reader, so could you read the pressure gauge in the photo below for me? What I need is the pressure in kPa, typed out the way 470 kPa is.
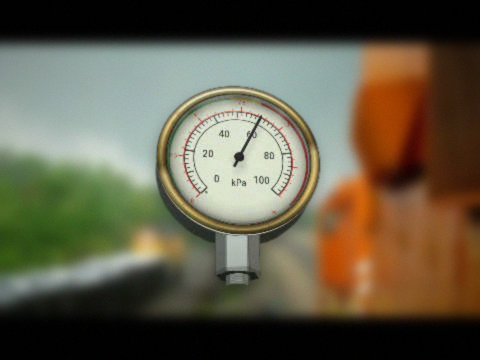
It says 60 kPa
